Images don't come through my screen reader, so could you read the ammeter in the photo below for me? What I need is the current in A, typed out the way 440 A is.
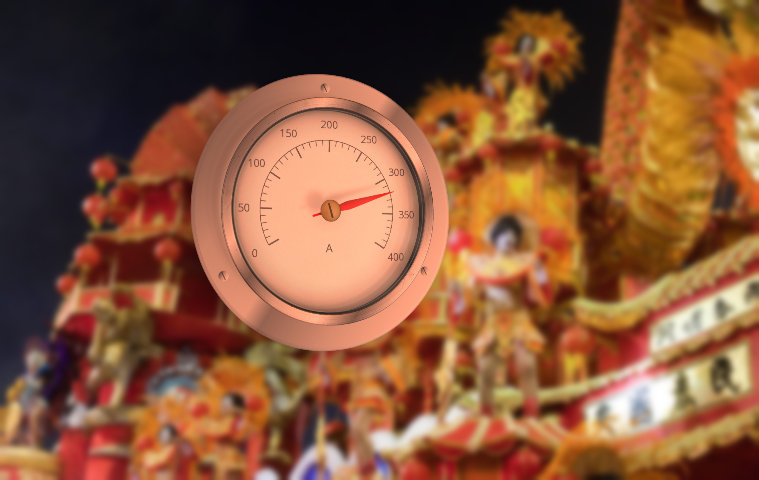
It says 320 A
